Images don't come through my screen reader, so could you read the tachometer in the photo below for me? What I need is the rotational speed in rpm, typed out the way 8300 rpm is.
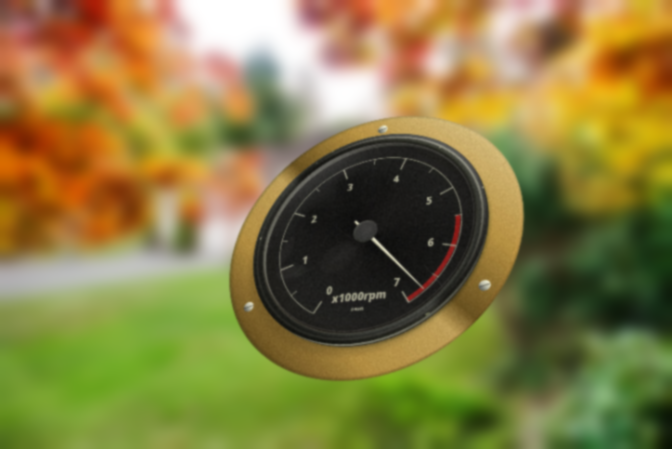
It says 6750 rpm
